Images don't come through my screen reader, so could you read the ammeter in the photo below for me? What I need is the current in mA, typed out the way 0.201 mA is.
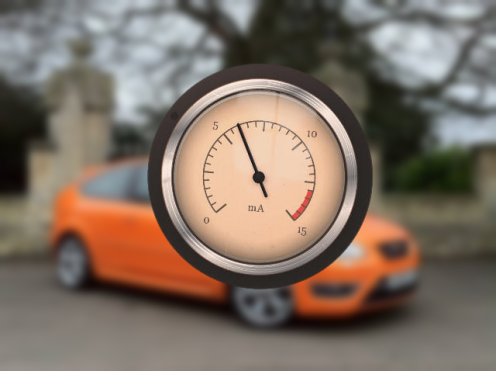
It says 6 mA
